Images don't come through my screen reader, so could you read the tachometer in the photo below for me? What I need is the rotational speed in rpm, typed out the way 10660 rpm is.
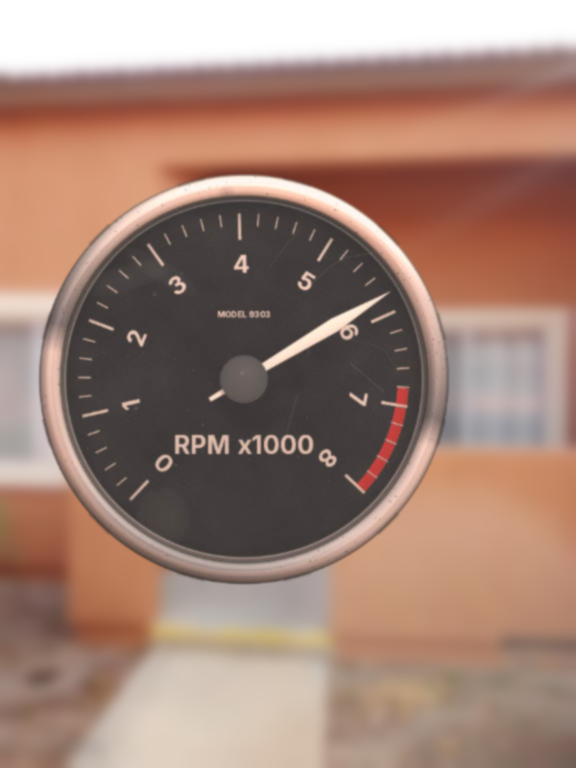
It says 5800 rpm
